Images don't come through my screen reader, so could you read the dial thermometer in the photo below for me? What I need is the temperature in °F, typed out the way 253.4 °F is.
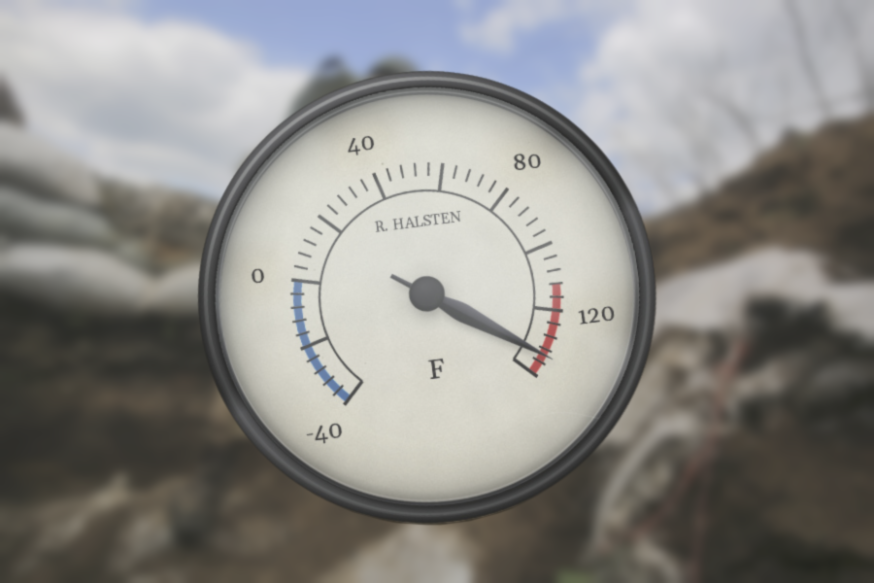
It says 134 °F
